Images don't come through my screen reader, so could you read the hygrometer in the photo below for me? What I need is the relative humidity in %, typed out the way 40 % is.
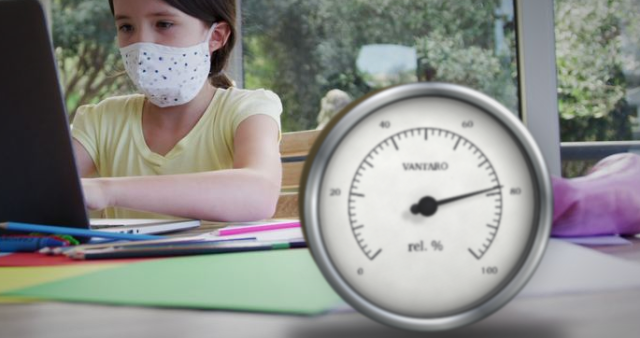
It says 78 %
